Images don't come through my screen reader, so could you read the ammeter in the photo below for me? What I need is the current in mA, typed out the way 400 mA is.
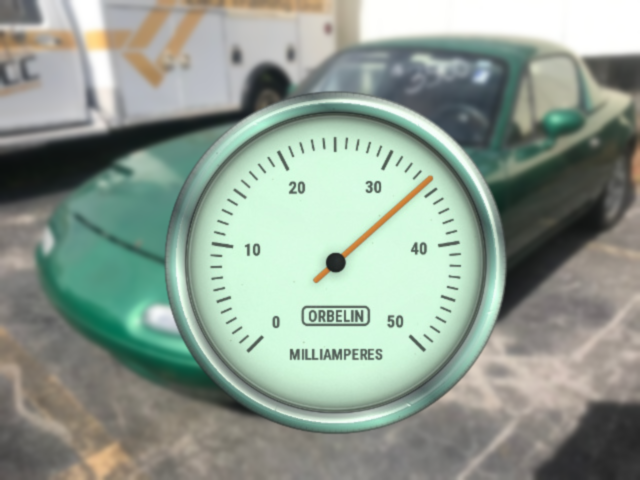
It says 34 mA
